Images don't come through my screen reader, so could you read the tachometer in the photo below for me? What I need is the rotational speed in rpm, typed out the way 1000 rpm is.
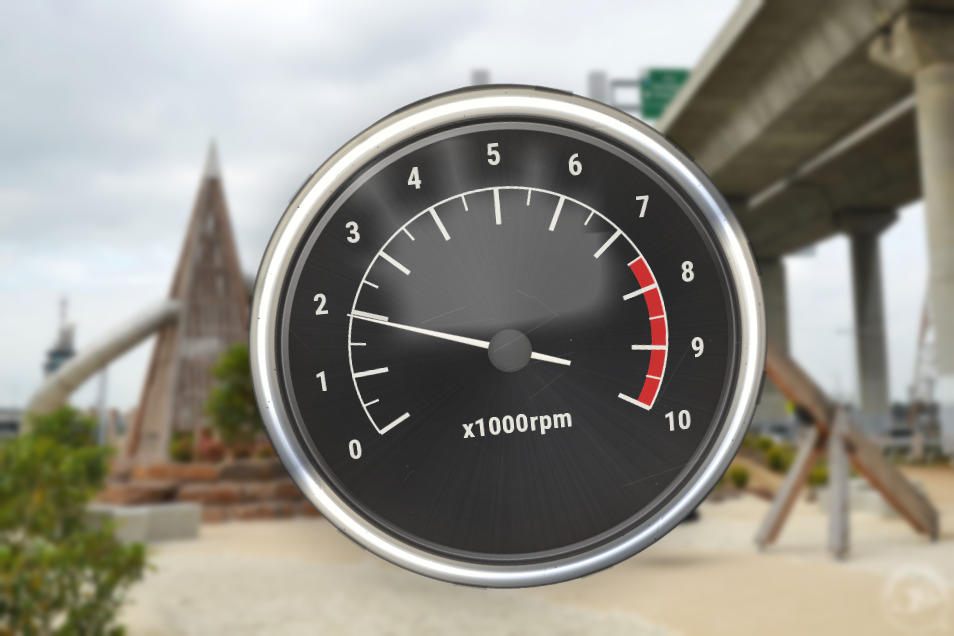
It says 2000 rpm
